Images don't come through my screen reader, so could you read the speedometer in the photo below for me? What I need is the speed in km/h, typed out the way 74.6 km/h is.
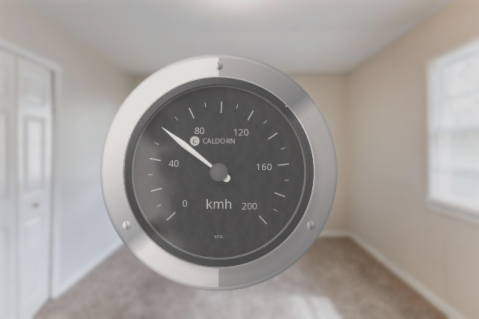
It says 60 km/h
